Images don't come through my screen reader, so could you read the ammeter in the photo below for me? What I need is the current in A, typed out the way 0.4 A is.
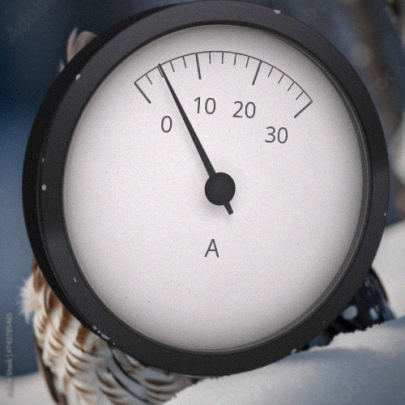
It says 4 A
